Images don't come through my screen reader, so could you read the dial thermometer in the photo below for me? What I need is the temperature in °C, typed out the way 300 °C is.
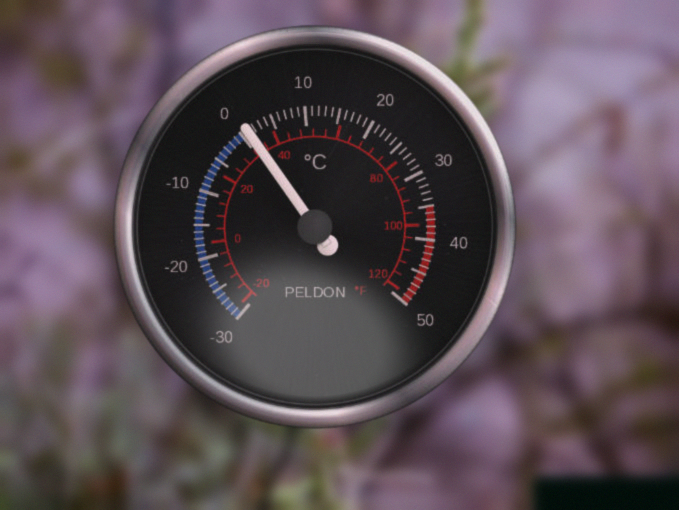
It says 1 °C
